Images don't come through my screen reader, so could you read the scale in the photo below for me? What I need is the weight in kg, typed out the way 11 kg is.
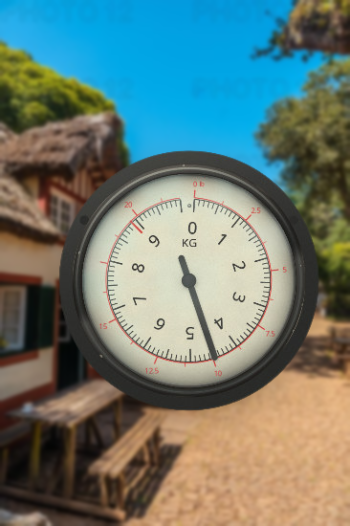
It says 4.5 kg
